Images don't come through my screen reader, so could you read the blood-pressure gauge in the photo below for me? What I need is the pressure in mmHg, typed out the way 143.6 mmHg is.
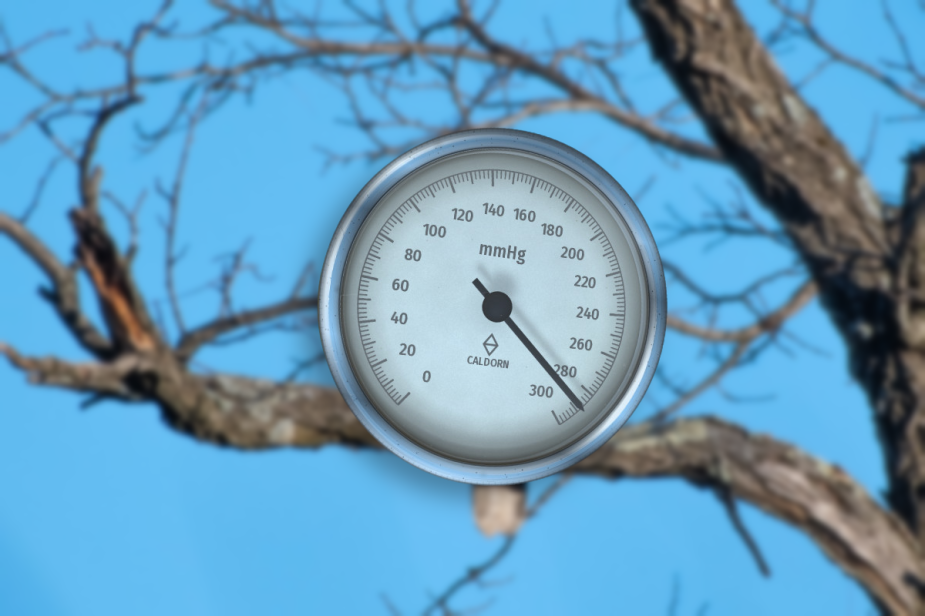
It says 288 mmHg
